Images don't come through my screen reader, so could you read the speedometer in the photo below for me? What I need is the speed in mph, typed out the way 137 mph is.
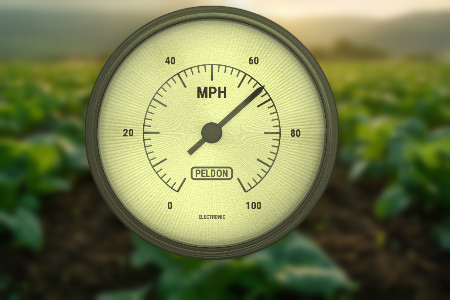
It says 66 mph
